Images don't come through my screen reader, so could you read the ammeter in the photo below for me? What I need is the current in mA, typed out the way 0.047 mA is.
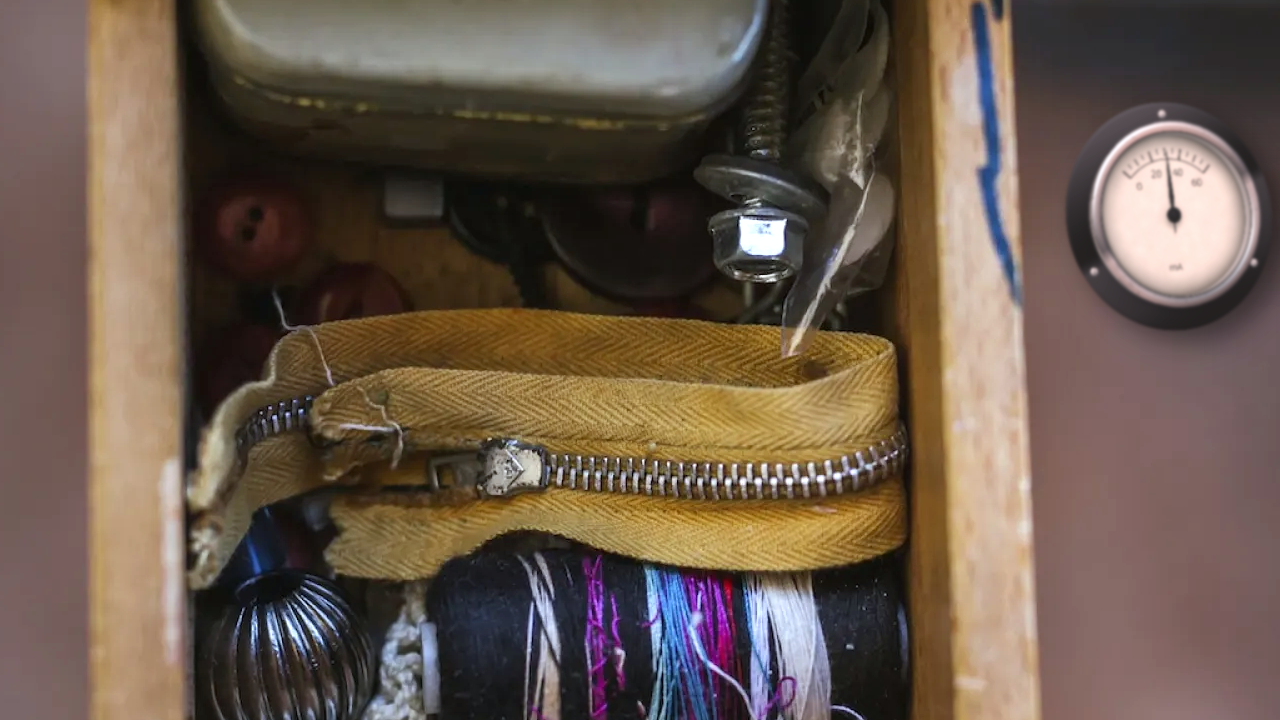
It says 30 mA
